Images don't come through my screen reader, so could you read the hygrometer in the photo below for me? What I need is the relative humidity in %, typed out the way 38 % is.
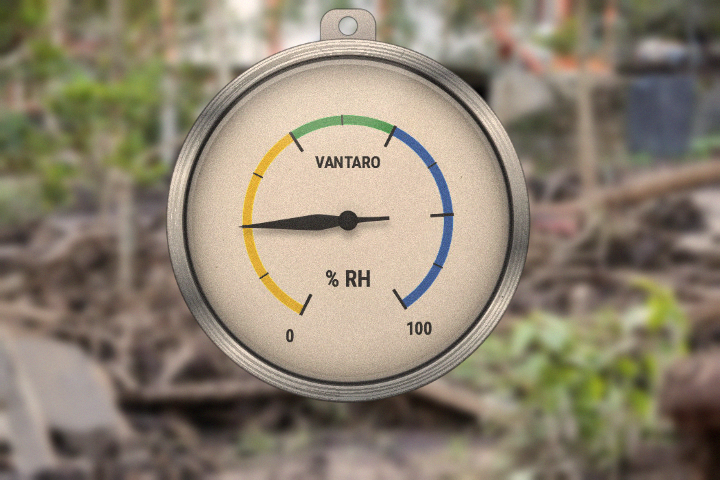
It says 20 %
